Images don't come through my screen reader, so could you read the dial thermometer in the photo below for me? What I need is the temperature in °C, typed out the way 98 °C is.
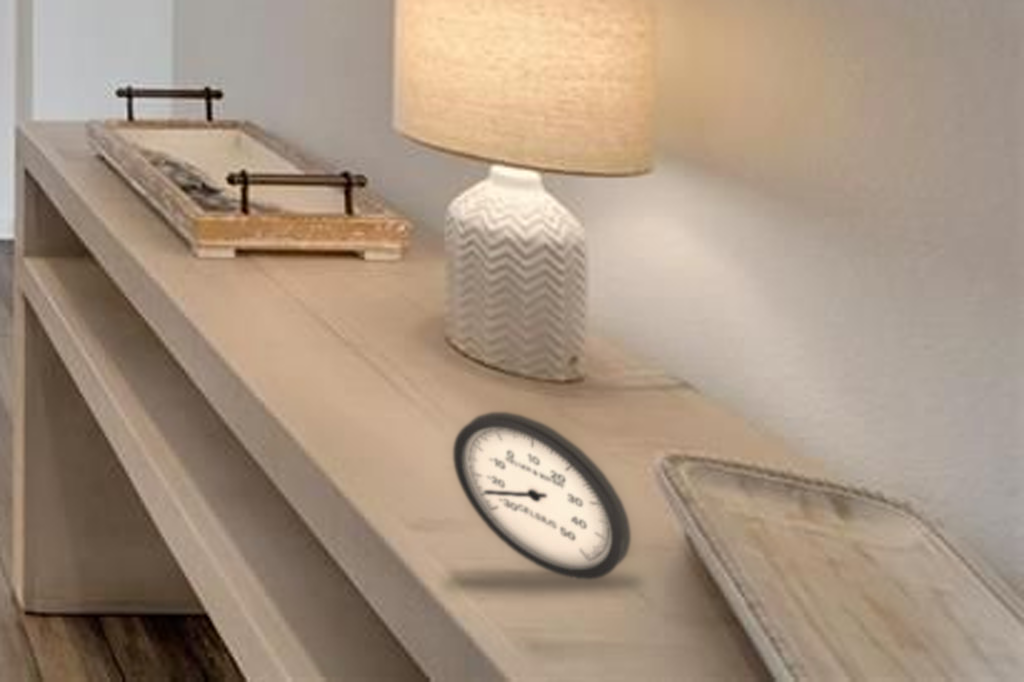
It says -25 °C
